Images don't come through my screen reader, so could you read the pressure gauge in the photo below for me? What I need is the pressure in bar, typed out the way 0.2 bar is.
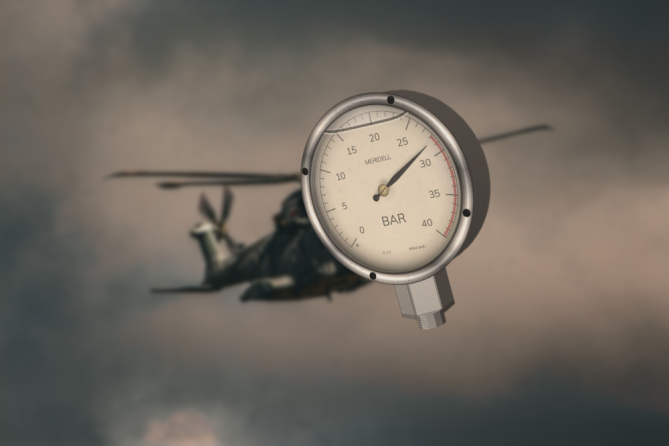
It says 28.5 bar
